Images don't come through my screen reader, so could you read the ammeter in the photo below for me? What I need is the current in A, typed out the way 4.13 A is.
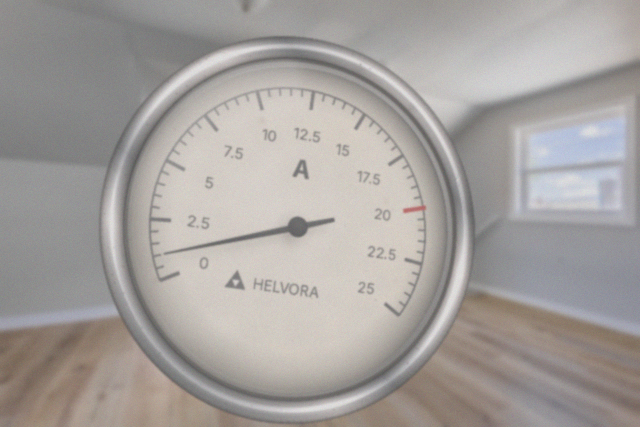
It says 1 A
